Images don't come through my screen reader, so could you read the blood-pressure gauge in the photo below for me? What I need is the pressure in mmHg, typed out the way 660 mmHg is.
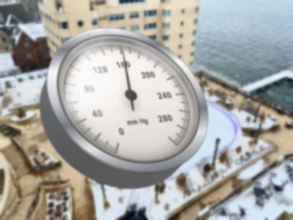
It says 160 mmHg
